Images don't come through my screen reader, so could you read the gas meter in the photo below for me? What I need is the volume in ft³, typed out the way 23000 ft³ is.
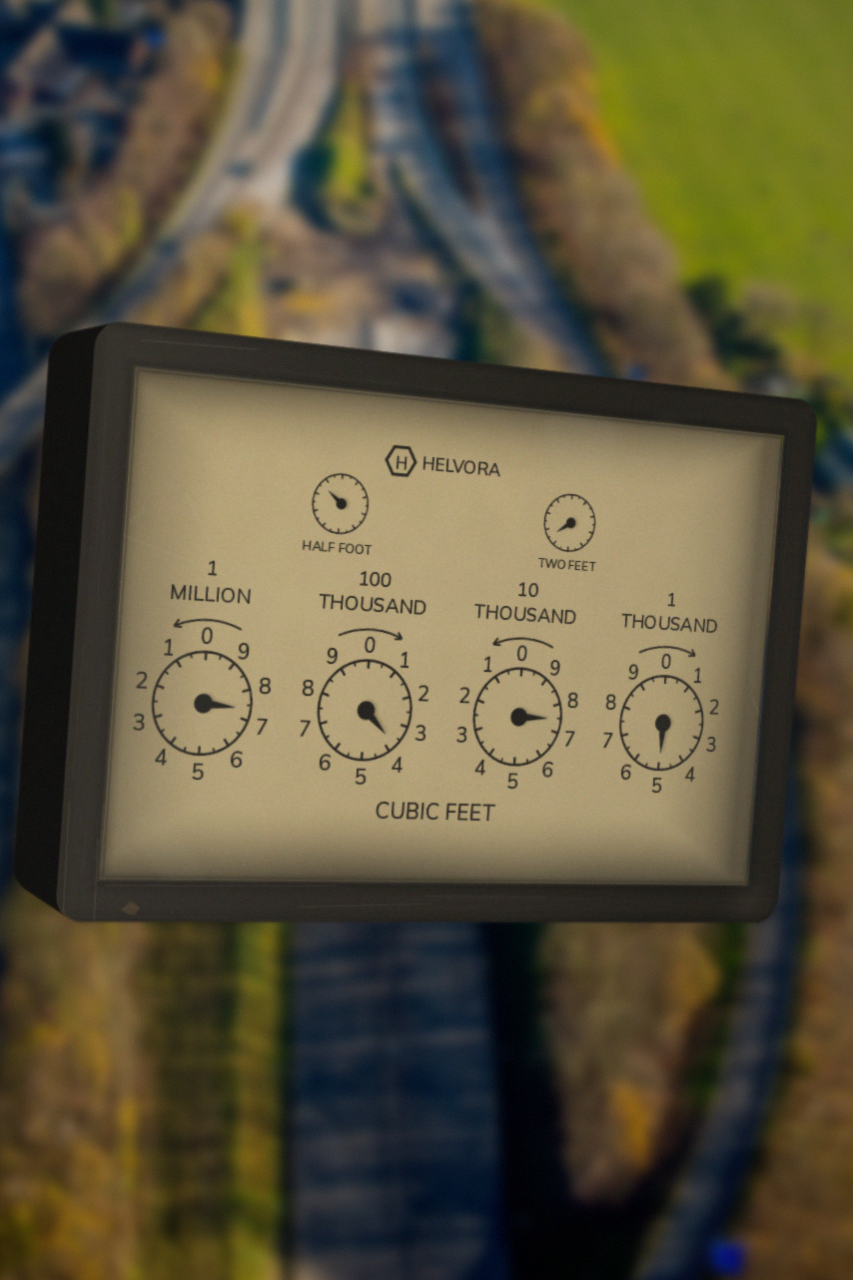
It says 737500 ft³
